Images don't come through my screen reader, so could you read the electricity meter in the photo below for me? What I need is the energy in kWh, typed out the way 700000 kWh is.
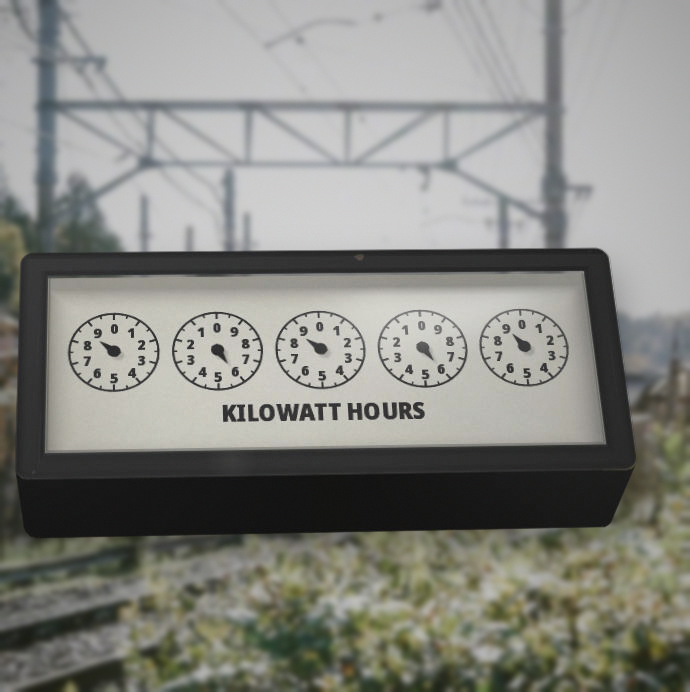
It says 85859 kWh
